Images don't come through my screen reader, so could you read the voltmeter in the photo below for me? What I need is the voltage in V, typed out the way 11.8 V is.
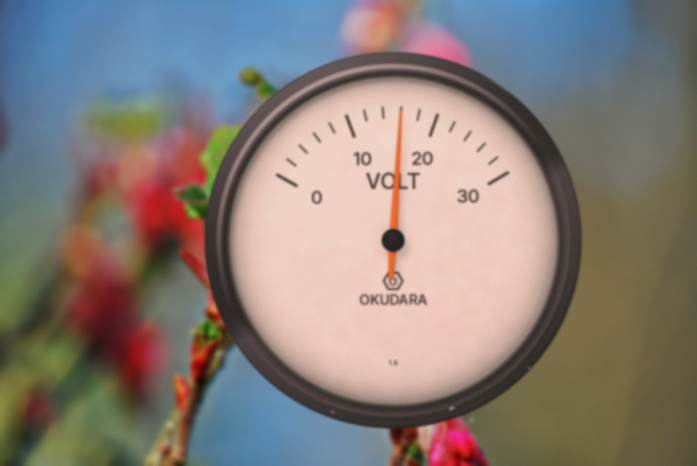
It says 16 V
